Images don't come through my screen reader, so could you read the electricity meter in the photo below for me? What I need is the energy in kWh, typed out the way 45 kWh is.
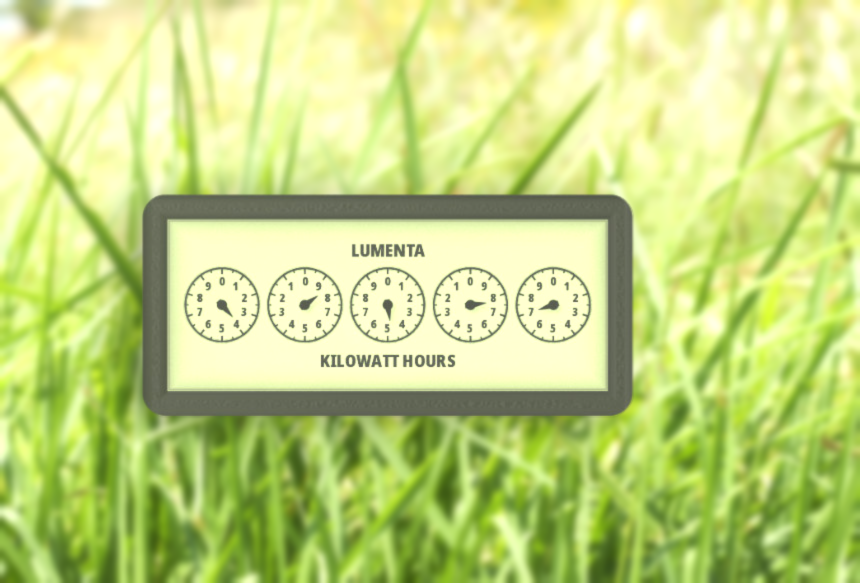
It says 38477 kWh
